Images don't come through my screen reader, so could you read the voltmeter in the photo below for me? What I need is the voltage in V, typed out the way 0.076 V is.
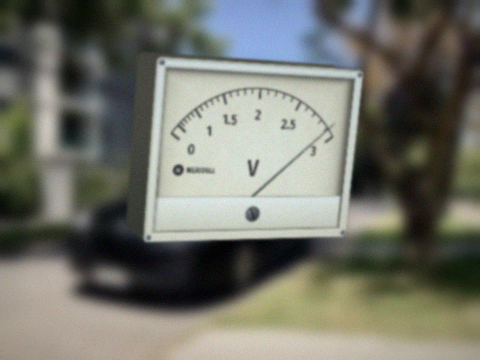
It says 2.9 V
